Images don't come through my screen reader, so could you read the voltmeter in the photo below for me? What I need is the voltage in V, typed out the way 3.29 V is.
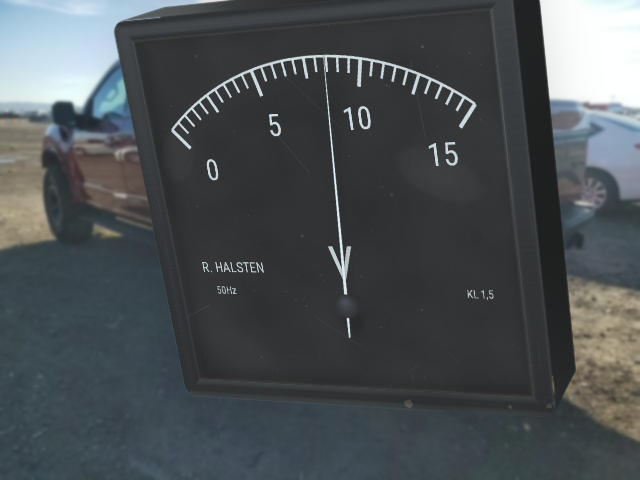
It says 8.5 V
